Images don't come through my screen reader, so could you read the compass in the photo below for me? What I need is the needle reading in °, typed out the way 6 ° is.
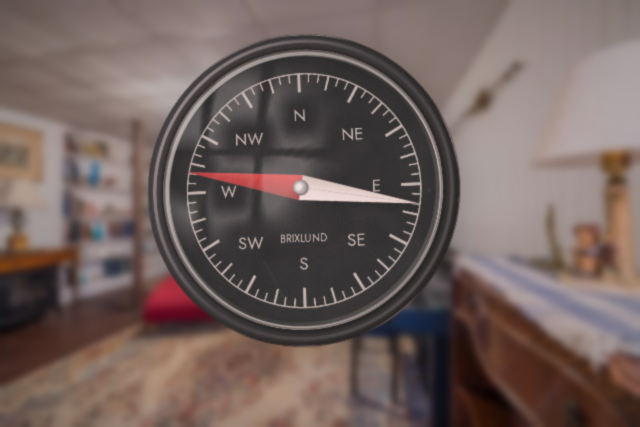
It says 280 °
